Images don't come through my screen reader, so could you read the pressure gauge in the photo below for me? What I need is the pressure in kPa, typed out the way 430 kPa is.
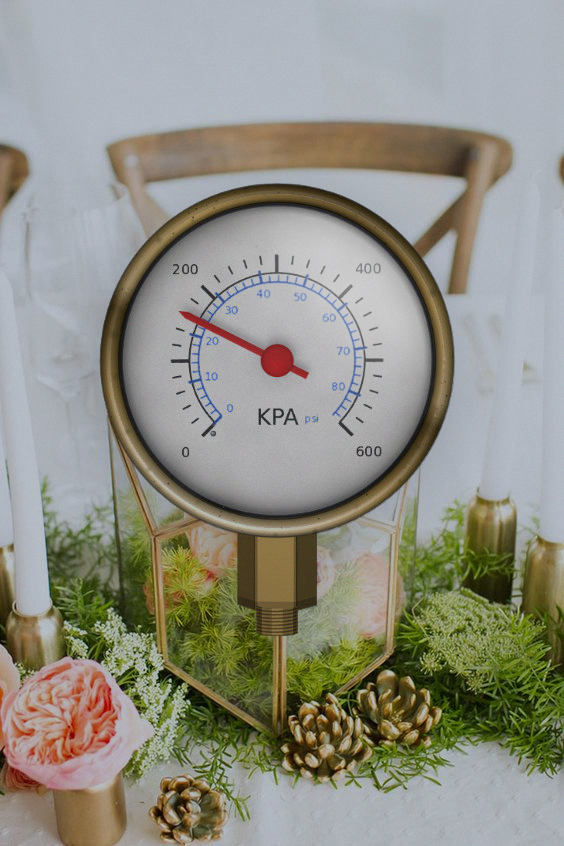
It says 160 kPa
